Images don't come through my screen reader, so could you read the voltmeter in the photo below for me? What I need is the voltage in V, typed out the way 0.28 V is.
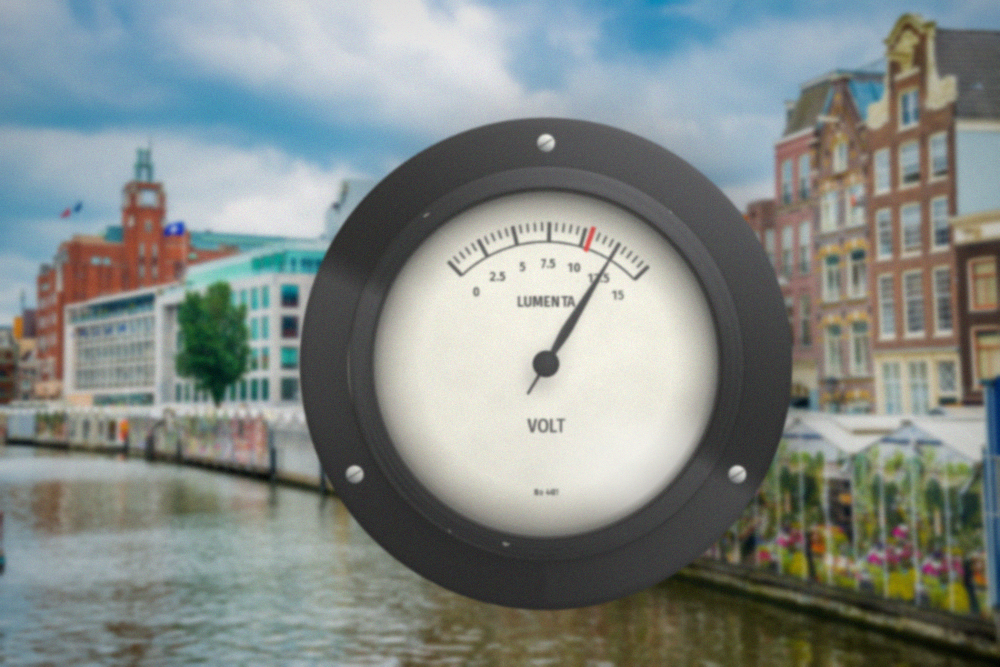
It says 12.5 V
